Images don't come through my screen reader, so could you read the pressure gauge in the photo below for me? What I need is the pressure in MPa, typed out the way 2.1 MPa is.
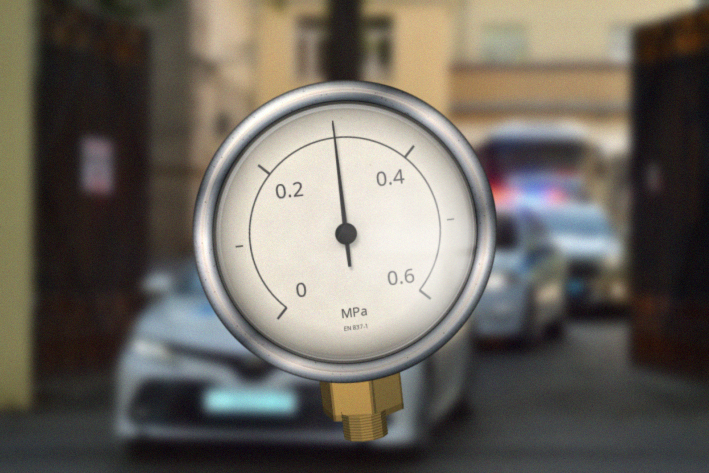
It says 0.3 MPa
